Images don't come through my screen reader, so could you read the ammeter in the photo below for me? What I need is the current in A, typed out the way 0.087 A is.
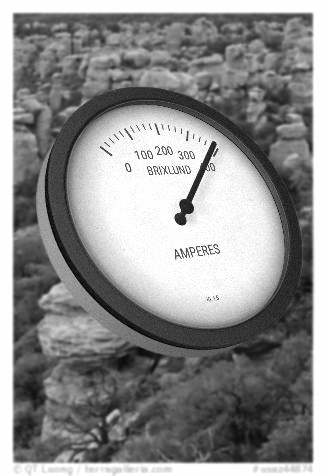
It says 380 A
